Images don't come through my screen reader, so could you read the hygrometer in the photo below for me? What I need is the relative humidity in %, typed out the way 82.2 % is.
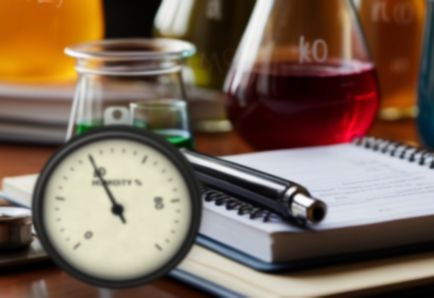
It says 40 %
